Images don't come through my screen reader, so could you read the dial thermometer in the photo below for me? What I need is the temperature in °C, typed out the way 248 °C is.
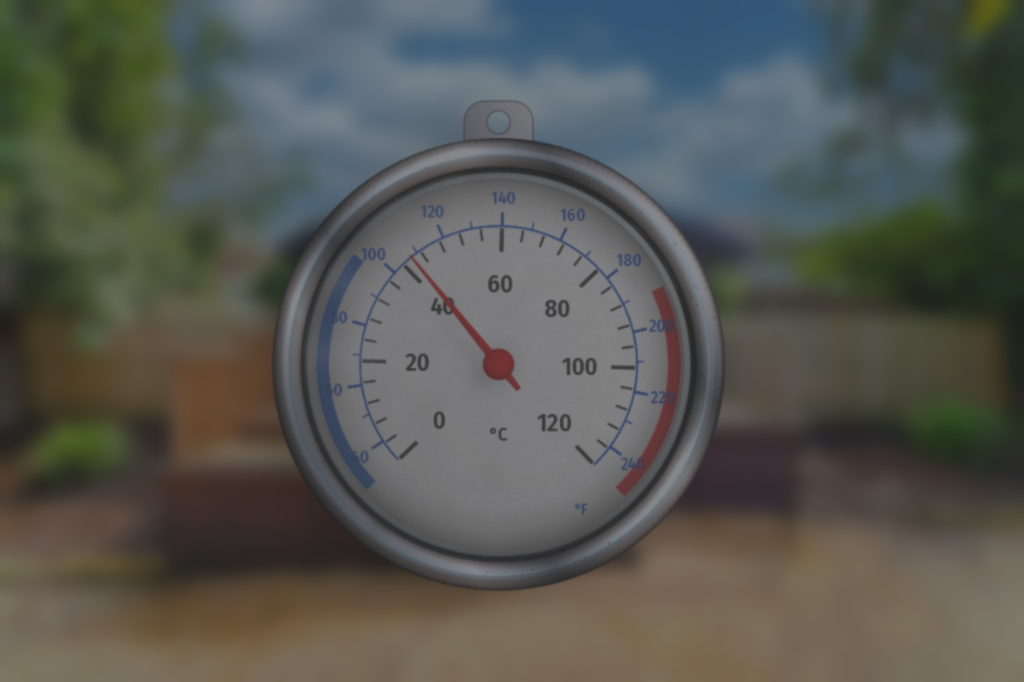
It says 42 °C
